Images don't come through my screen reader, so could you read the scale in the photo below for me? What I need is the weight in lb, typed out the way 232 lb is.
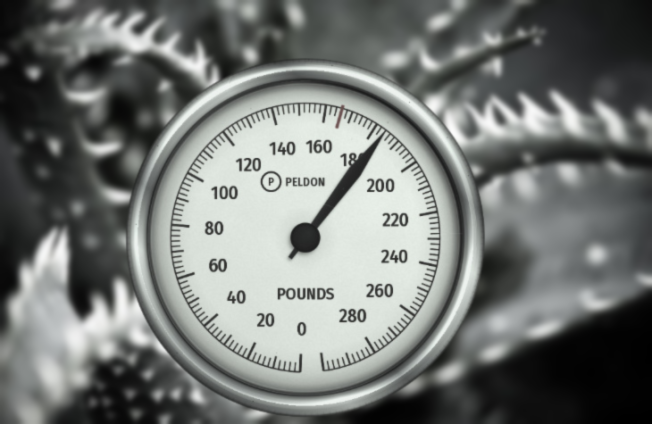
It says 184 lb
